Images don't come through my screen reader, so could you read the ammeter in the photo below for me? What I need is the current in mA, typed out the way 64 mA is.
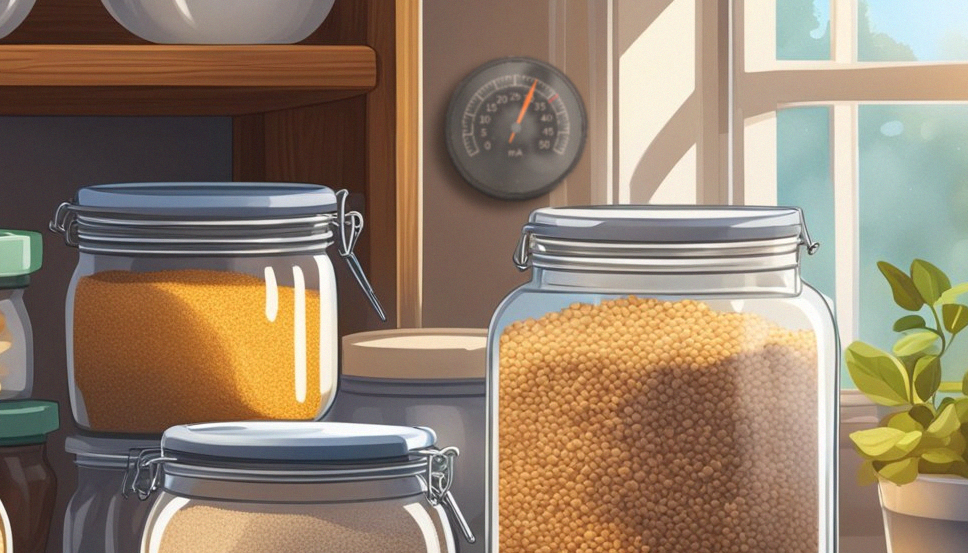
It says 30 mA
